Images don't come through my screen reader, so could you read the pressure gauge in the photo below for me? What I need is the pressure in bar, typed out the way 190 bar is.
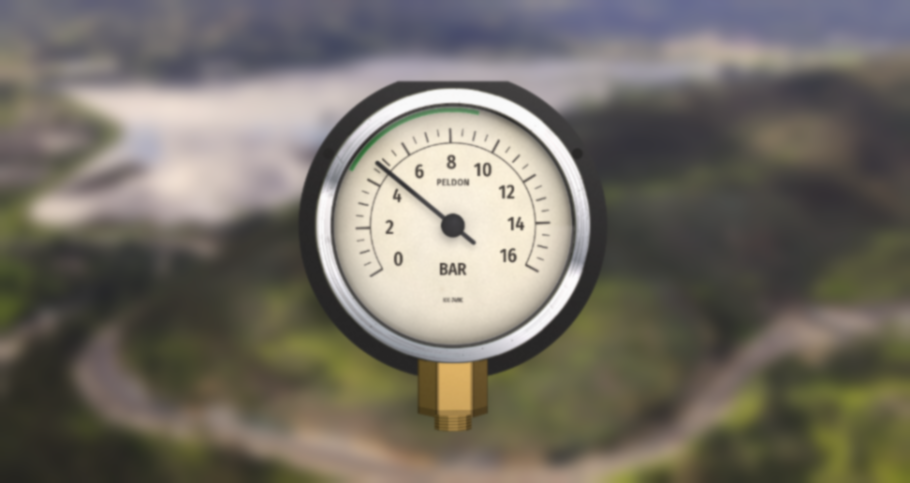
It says 4.75 bar
